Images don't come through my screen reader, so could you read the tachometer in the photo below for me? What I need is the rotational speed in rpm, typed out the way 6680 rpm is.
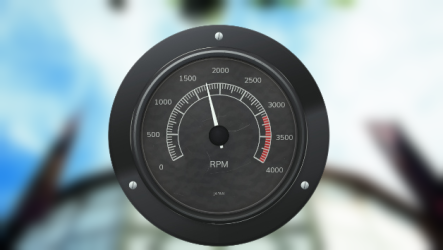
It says 1750 rpm
